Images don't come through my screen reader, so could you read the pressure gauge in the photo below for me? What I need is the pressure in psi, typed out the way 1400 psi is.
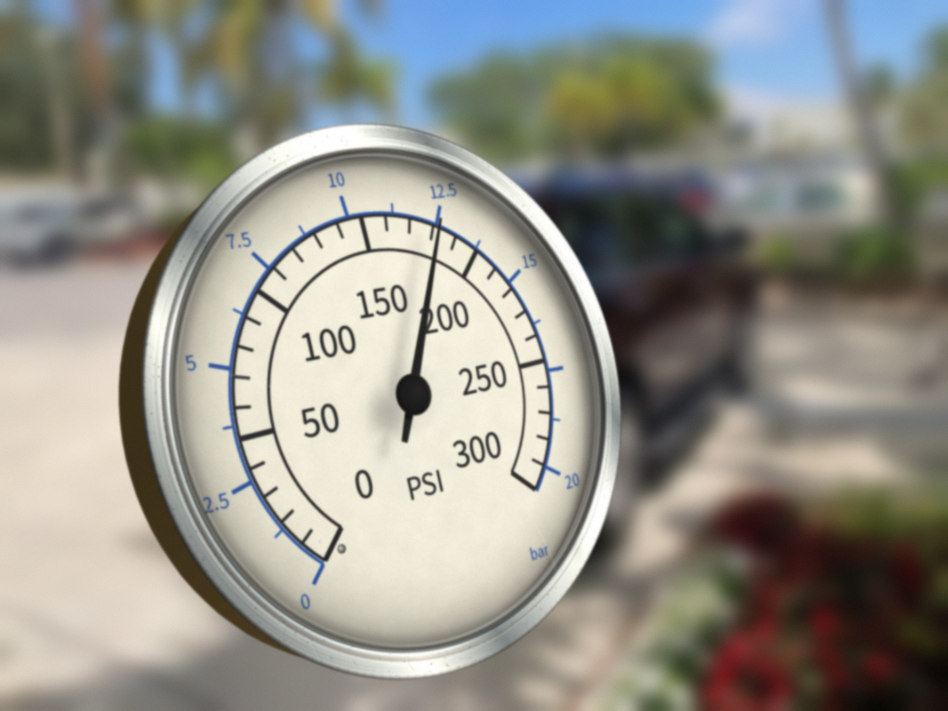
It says 180 psi
